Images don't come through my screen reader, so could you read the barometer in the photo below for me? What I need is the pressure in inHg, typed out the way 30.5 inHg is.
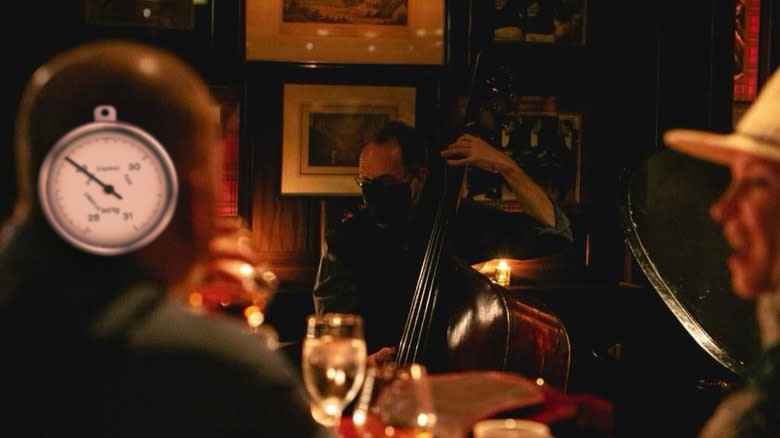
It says 29 inHg
